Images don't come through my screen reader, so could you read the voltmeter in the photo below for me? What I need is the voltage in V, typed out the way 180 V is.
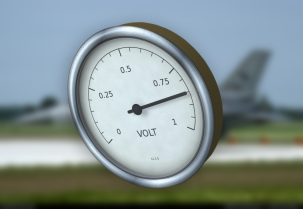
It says 0.85 V
